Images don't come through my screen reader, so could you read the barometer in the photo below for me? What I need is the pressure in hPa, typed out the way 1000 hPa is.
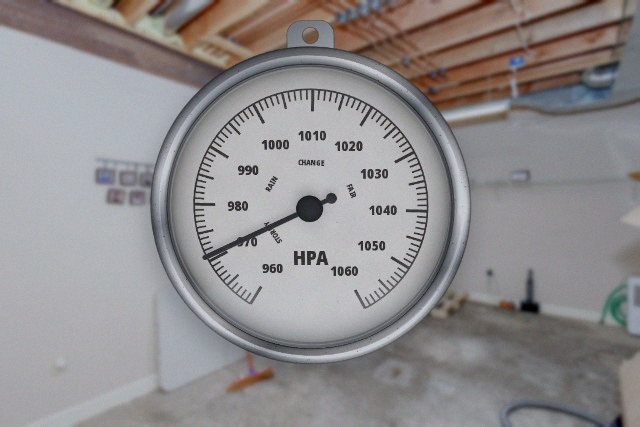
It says 971 hPa
